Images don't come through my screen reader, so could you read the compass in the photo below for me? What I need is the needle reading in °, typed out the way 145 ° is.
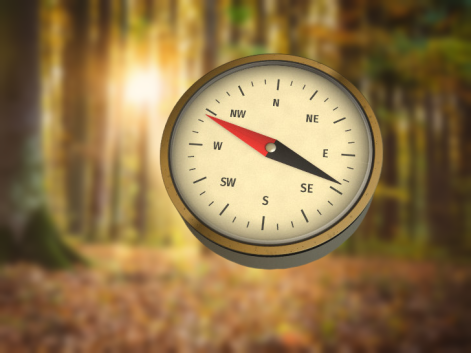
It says 295 °
